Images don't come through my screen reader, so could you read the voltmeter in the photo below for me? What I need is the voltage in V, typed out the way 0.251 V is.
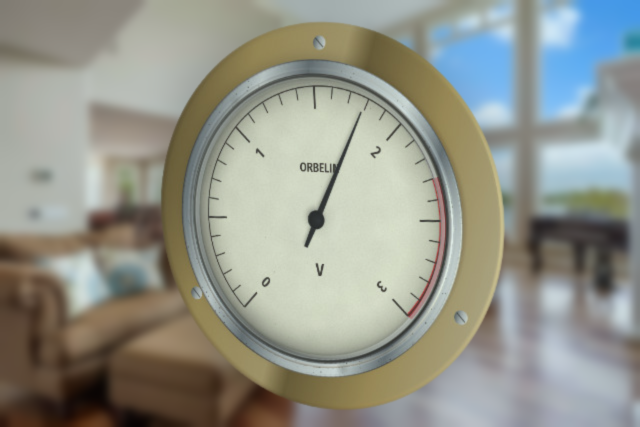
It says 1.8 V
